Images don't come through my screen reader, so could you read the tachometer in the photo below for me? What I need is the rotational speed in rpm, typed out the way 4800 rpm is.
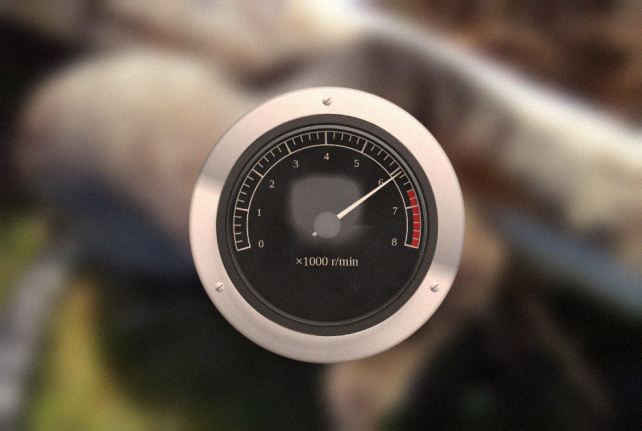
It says 6100 rpm
